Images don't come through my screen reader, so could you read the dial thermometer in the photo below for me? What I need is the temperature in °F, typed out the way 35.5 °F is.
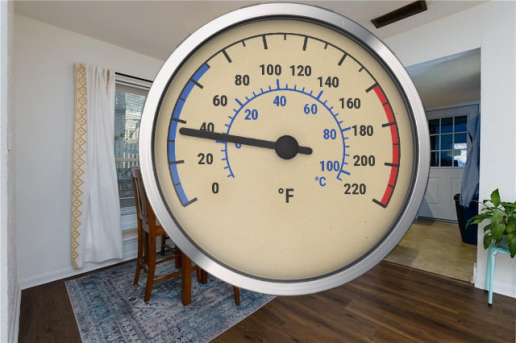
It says 35 °F
